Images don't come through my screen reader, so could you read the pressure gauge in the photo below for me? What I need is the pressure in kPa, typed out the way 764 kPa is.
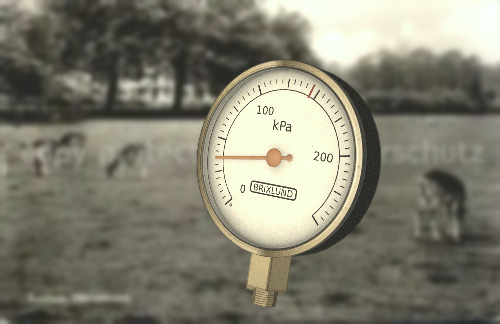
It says 35 kPa
